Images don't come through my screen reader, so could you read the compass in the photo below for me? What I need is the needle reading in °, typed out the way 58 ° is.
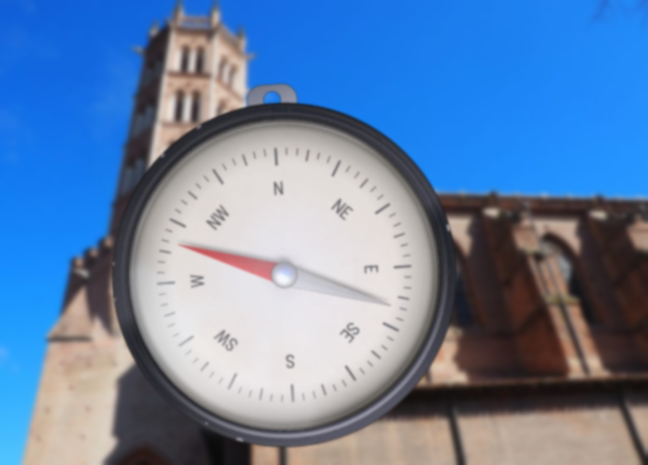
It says 290 °
